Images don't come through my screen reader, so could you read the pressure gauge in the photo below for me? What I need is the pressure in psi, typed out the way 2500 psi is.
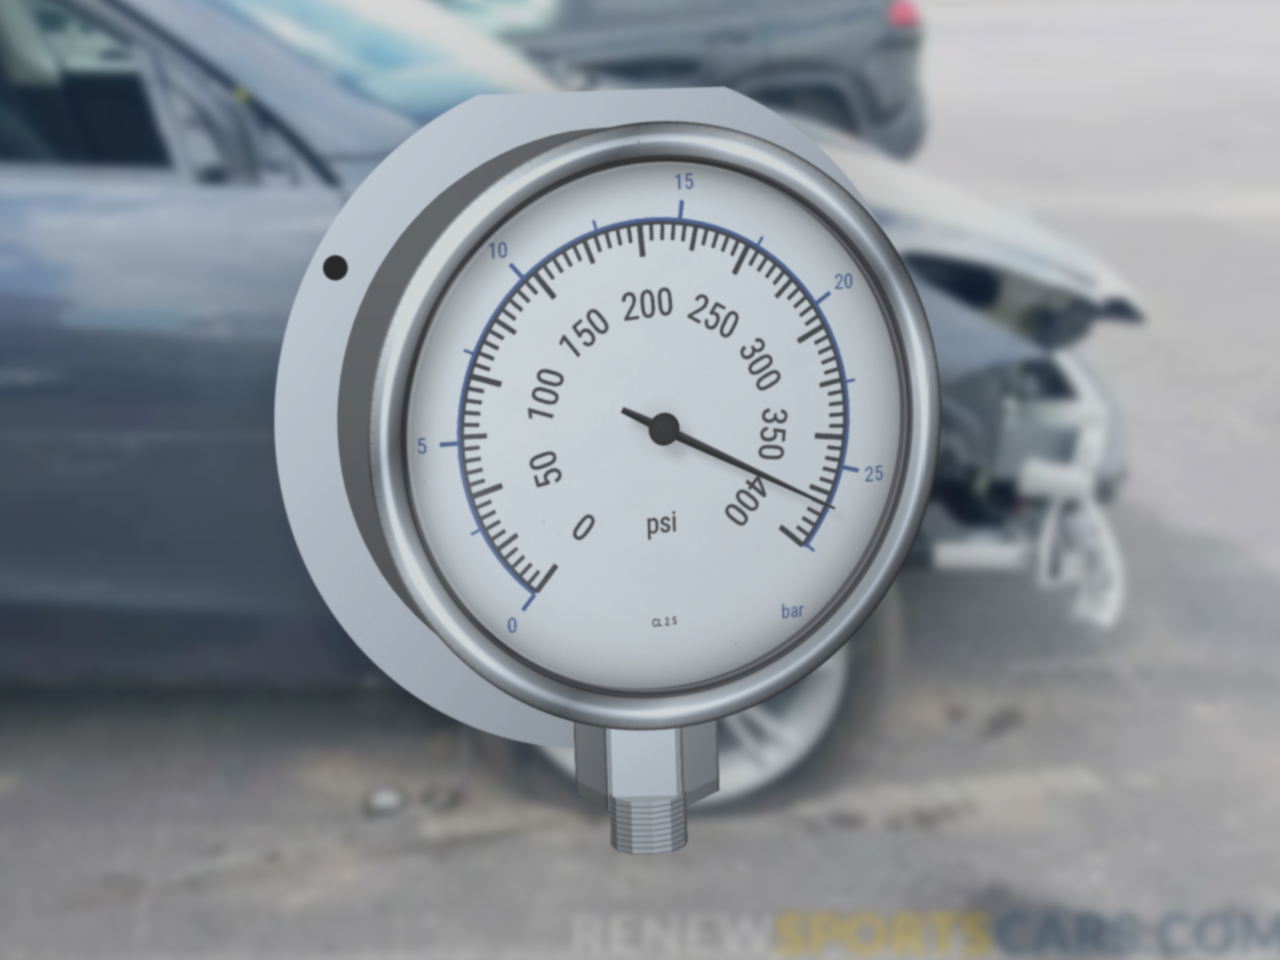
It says 380 psi
